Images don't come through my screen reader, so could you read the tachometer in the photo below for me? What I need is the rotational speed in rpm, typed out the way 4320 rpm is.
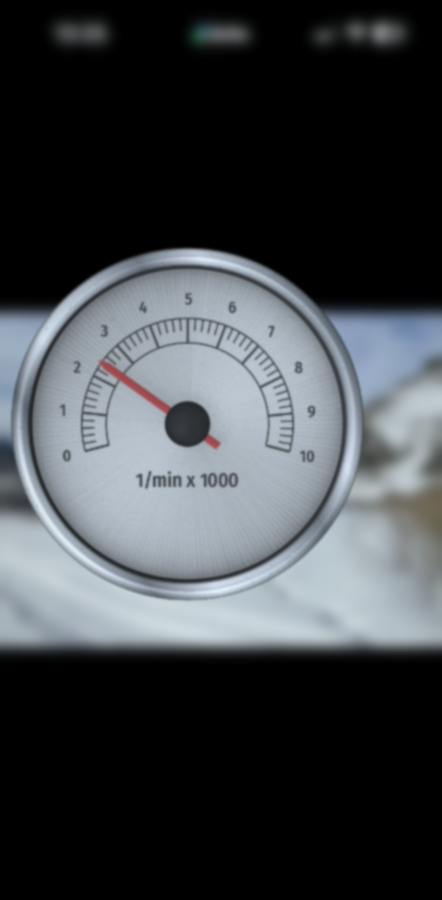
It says 2400 rpm
